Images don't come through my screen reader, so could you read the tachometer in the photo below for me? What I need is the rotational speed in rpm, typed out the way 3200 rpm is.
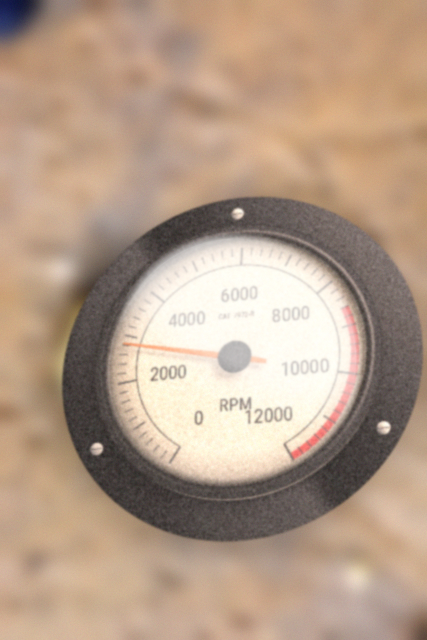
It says 2800 rpm
